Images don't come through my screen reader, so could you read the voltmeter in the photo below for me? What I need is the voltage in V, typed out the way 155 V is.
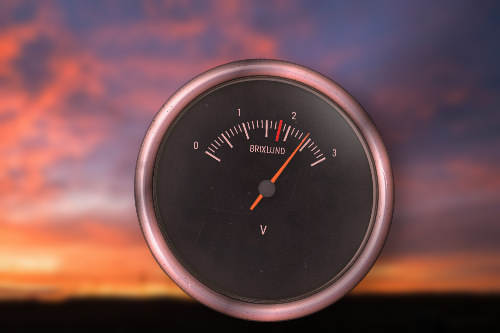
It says 2.4 V
